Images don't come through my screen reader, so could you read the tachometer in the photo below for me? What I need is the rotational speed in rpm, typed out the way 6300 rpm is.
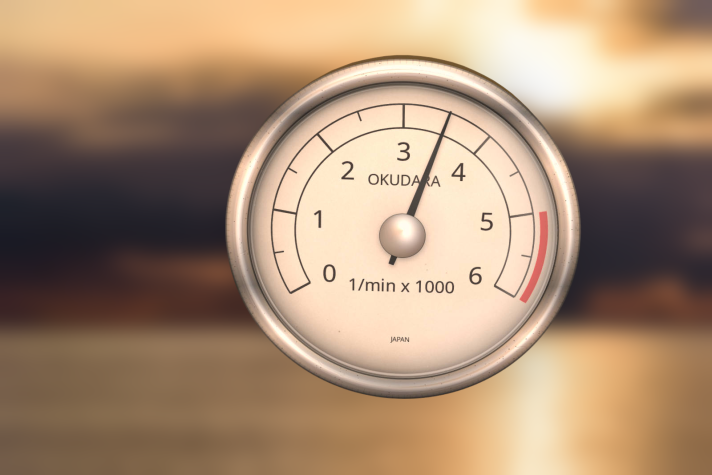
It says 3500 rpm
